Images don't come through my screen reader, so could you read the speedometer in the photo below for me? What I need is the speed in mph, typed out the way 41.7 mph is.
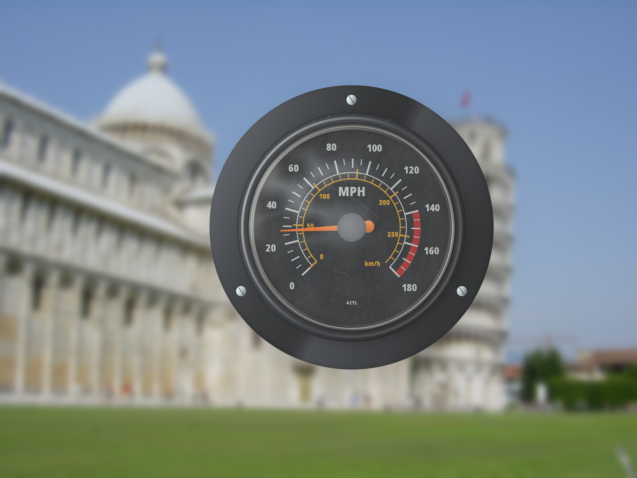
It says 27.5 mph
